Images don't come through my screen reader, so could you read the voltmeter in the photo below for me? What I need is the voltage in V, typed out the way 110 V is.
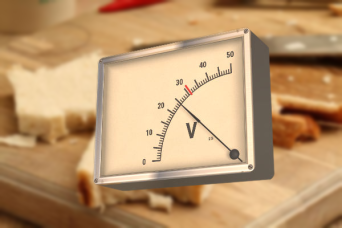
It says 25 V
